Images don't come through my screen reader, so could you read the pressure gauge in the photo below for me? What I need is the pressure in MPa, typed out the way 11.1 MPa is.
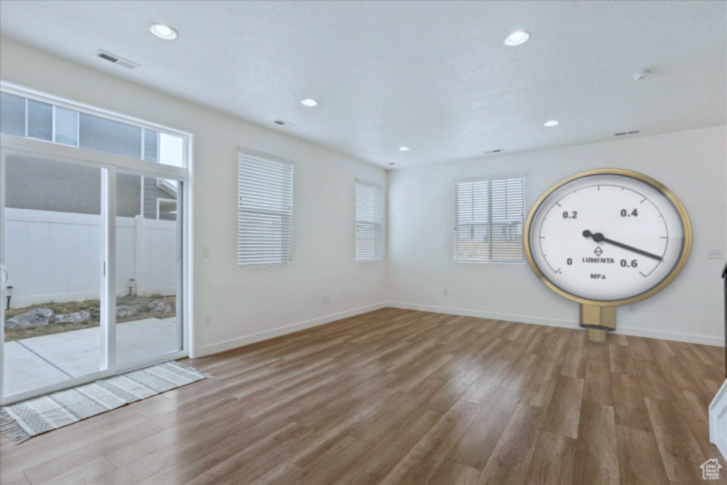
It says 0.55 MPa
